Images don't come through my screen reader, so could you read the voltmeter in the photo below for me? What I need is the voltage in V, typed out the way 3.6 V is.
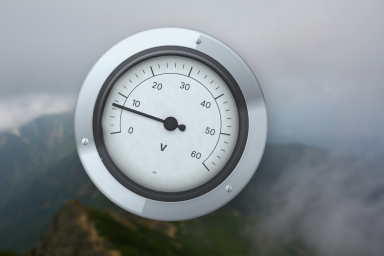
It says 7 V
